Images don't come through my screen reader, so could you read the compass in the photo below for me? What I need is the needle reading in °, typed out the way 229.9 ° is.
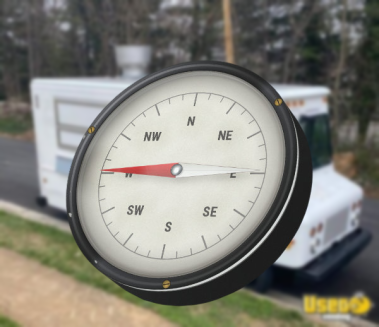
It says 270 °
